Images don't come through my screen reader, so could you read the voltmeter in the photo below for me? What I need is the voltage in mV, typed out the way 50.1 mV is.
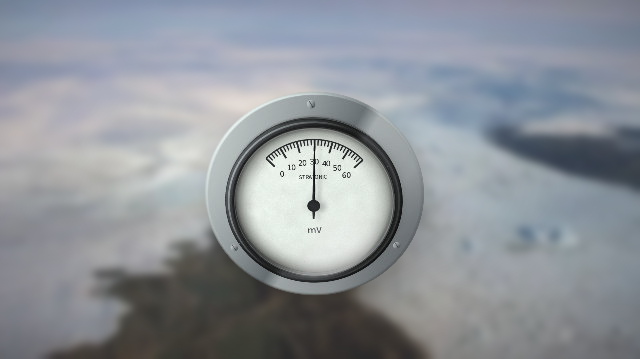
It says 30 mV
